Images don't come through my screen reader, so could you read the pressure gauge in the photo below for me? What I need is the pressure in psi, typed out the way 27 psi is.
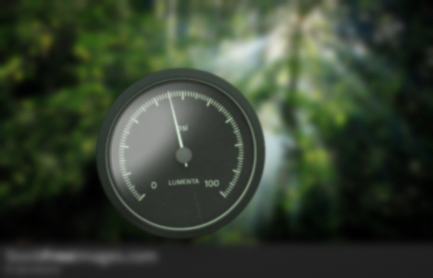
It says 45 psi
